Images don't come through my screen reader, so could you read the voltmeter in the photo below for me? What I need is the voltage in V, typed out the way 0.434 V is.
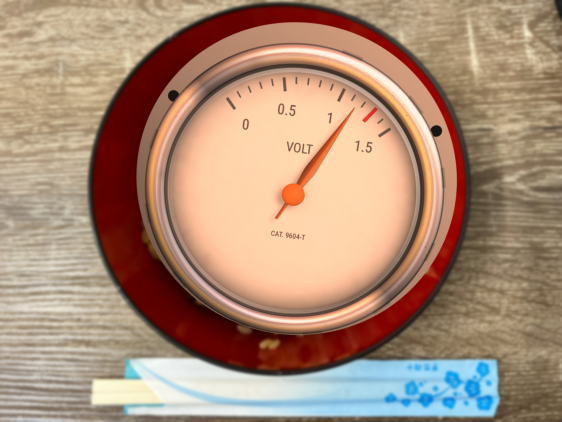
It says 1.15 V
